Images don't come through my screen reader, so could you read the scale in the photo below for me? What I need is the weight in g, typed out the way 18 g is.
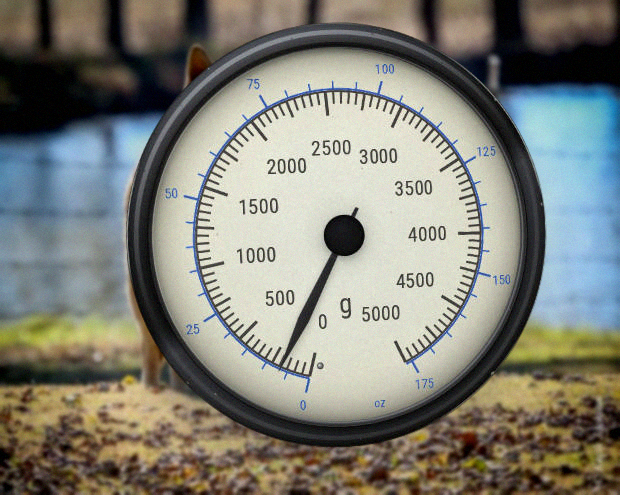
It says 200 g
